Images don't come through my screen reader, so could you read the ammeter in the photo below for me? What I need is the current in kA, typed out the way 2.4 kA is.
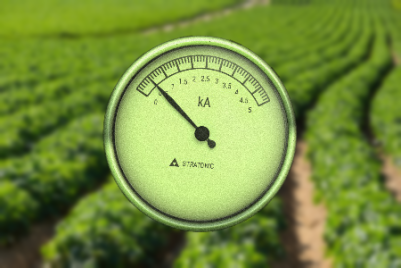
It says 0.5 kA
